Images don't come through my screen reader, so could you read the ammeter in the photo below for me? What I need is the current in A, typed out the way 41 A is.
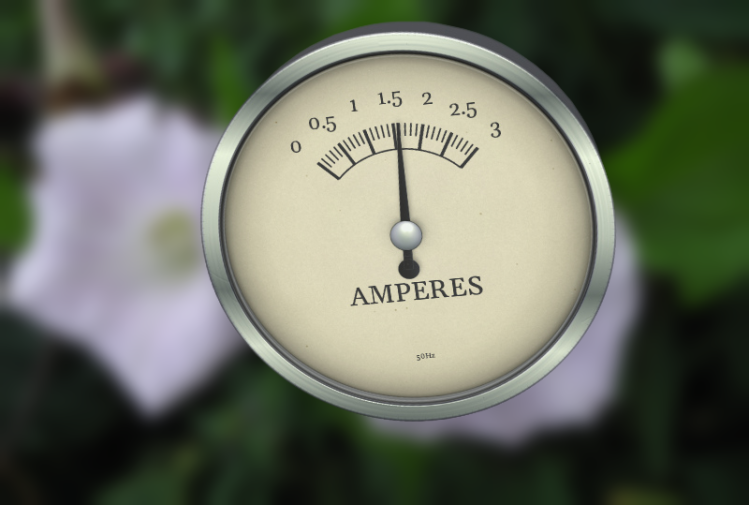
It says 1.6 A
